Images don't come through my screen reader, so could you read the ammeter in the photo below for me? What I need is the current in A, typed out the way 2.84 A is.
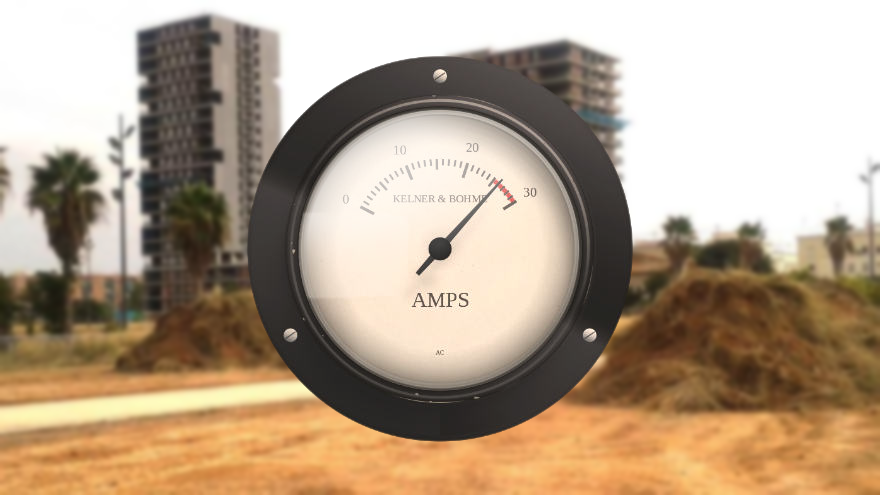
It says 26 A
